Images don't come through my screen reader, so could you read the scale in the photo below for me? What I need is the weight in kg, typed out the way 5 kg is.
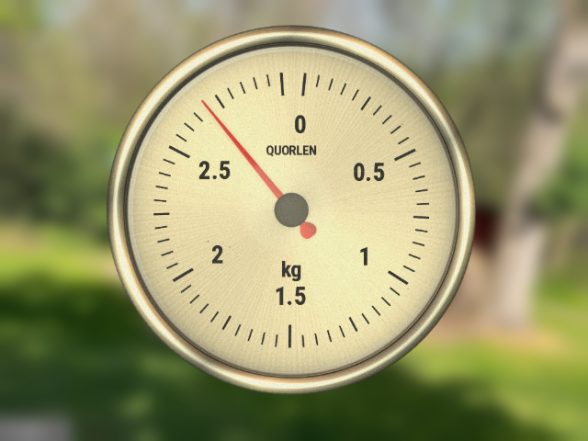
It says 2.7 kg
